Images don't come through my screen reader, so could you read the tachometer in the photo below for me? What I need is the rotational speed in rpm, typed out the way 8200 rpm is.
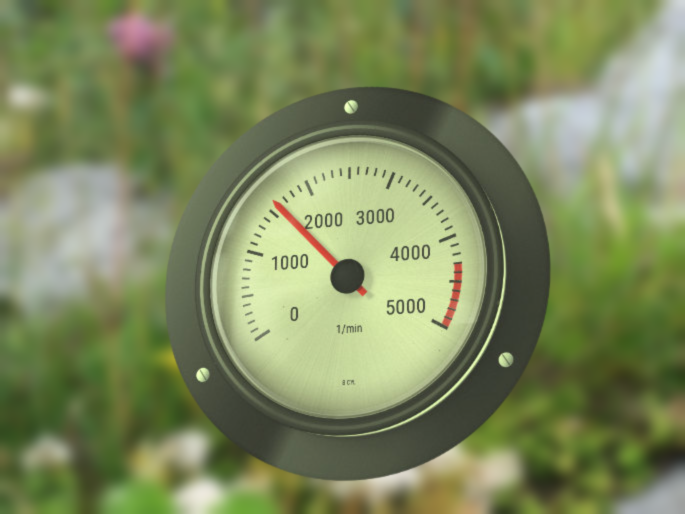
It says 1600 rpm
